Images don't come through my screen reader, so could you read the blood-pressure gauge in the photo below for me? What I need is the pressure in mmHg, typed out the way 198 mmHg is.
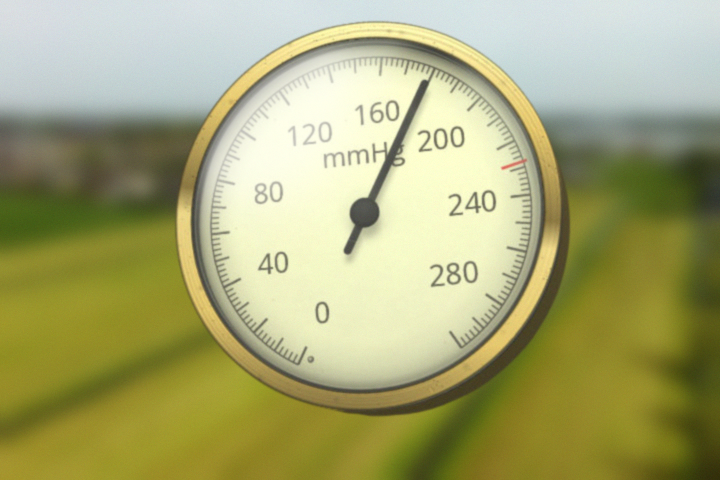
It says 180 mmHg
